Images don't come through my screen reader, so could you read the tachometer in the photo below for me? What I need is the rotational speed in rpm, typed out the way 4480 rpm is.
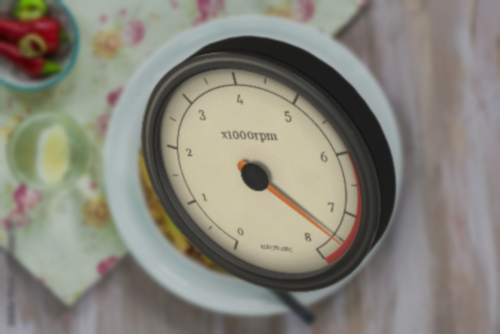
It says 7500 rpm
